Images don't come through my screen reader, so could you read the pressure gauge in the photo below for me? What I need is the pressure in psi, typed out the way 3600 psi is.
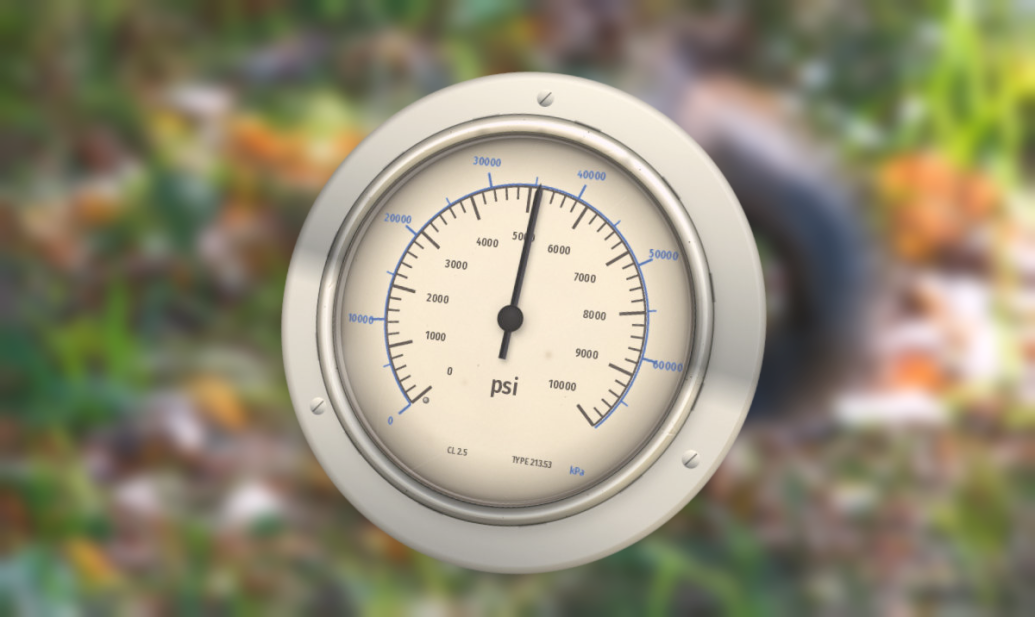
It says 5200 psi
